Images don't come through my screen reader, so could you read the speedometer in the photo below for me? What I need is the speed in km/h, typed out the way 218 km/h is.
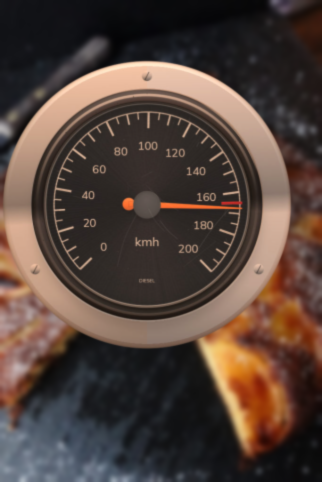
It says 167.5 km/h
